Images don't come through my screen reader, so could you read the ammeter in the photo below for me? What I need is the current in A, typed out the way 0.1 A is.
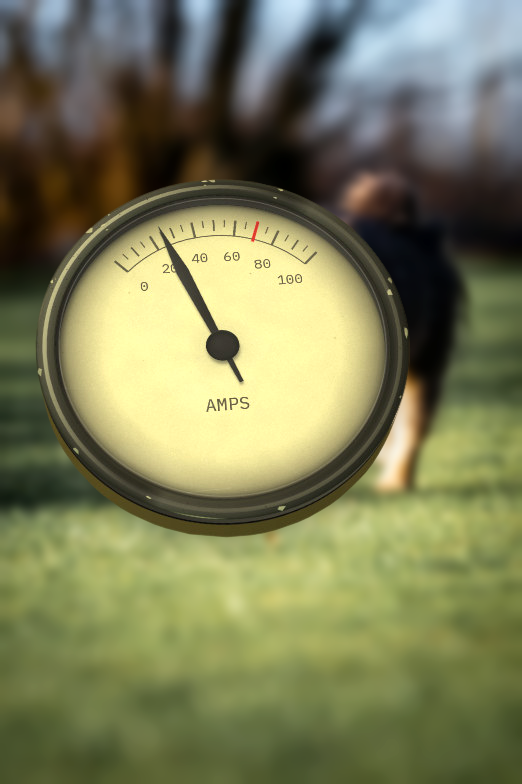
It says 25 A
